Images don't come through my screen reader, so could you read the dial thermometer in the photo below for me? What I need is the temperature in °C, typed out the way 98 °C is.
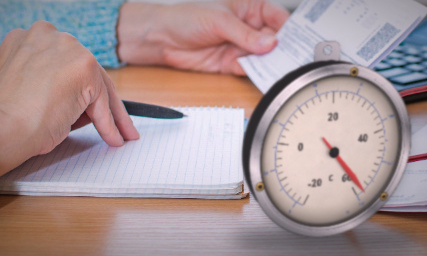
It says 58 °C
